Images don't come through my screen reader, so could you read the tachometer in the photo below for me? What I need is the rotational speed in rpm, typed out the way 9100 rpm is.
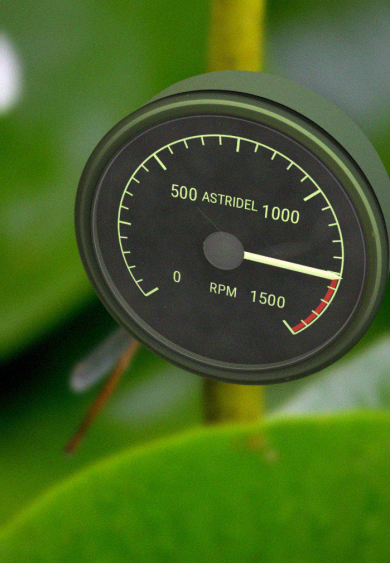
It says 1250 rpm
